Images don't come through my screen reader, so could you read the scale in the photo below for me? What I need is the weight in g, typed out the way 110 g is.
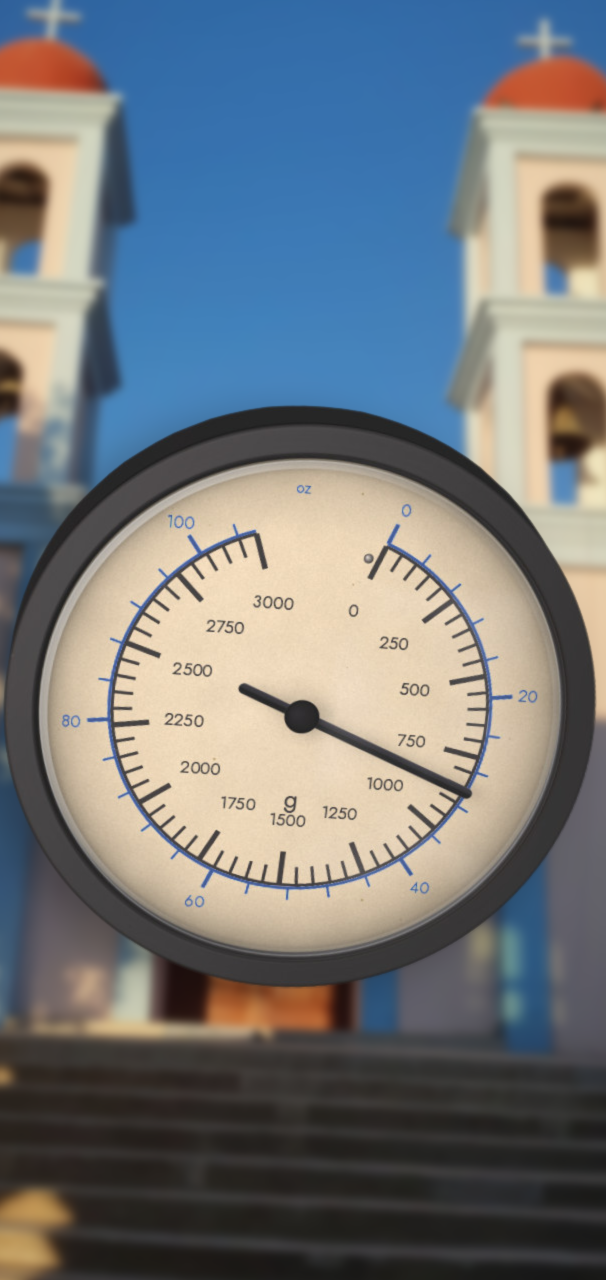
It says 850 g
